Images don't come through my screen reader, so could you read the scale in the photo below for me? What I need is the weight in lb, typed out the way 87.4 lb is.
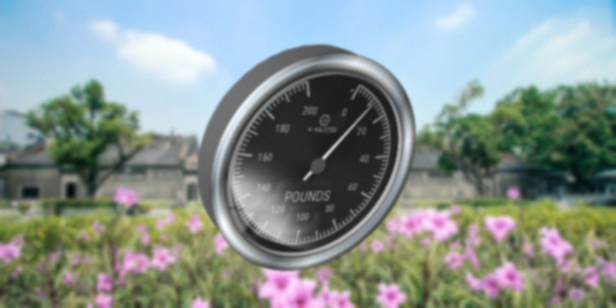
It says 10 lb
